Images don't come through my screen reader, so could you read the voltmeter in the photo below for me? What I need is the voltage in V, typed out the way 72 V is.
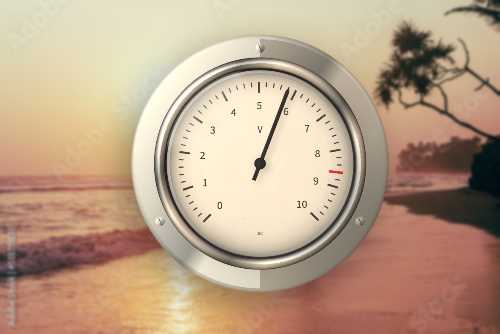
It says 5.8 V
